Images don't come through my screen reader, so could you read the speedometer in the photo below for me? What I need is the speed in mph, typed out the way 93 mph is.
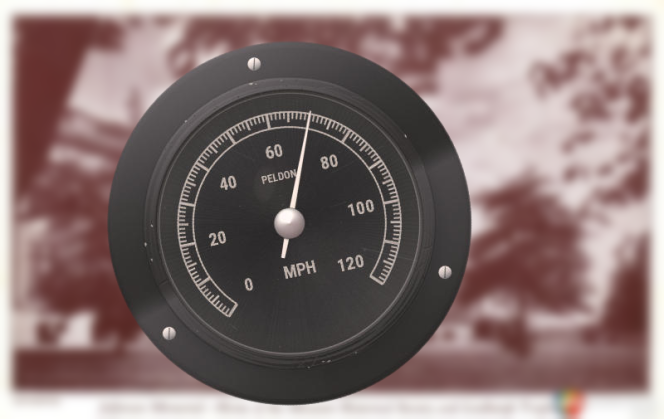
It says 70 mph
